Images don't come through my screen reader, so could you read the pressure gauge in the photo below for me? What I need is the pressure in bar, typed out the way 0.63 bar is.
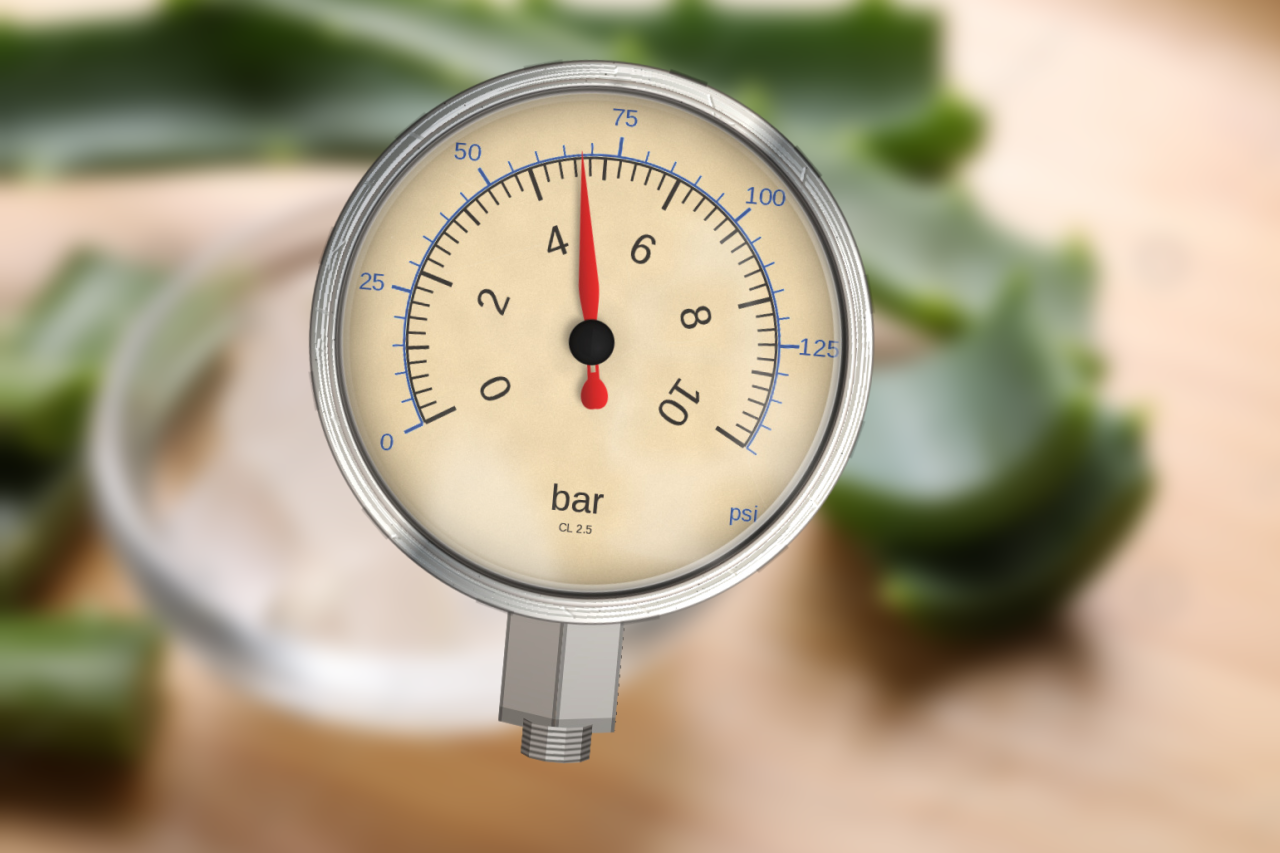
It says 4.7 bar
